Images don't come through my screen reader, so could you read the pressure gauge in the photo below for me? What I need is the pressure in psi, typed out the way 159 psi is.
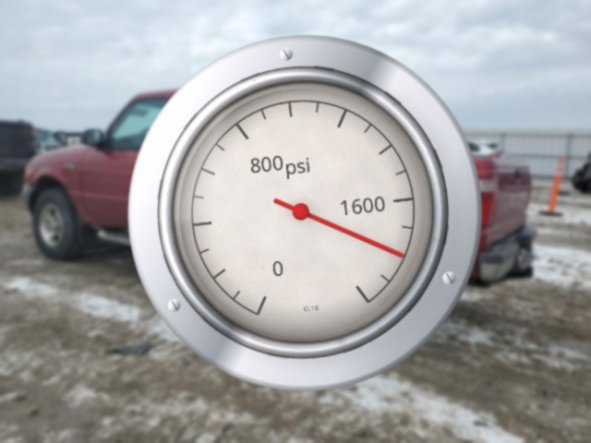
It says 1800 psi
